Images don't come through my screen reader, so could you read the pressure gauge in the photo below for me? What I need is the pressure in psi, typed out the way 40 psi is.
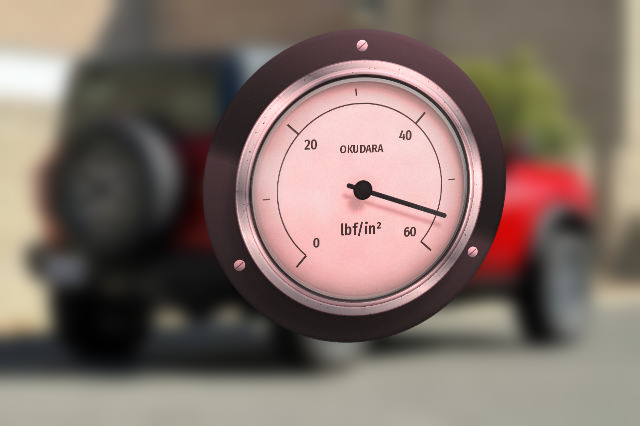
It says 55 psi
